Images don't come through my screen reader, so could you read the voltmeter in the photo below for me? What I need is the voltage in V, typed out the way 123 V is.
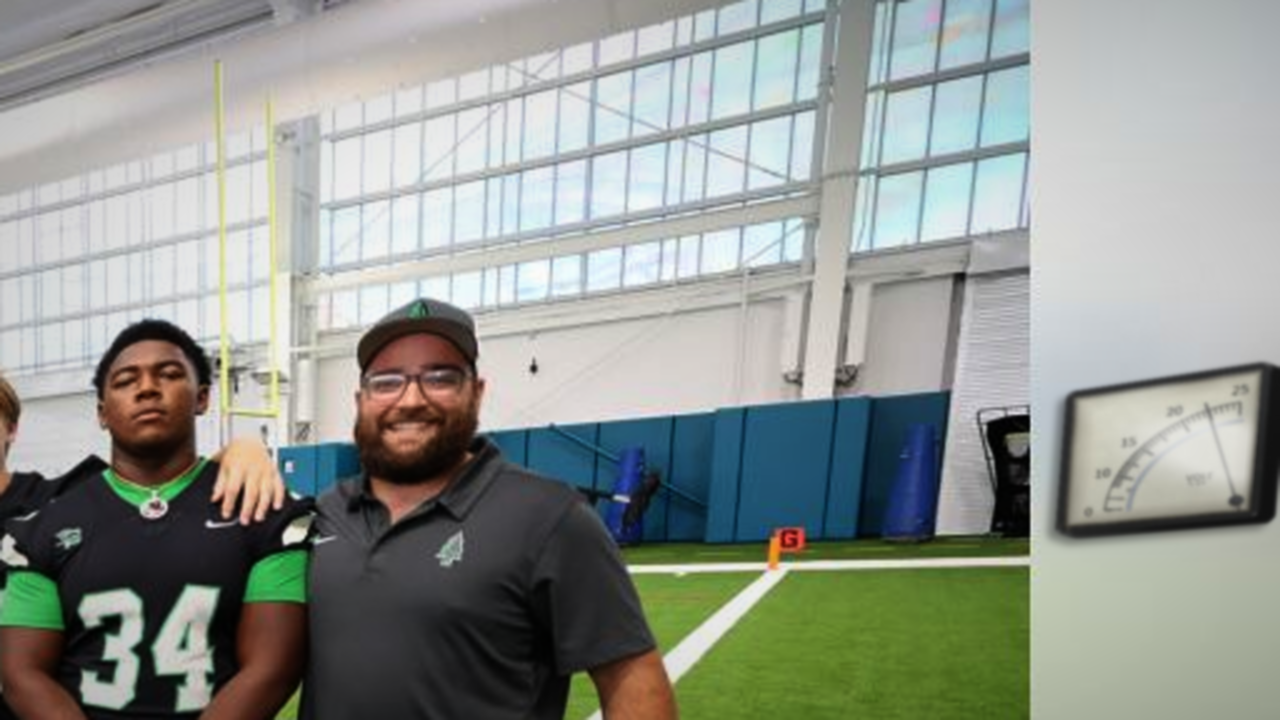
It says 22.5 V
